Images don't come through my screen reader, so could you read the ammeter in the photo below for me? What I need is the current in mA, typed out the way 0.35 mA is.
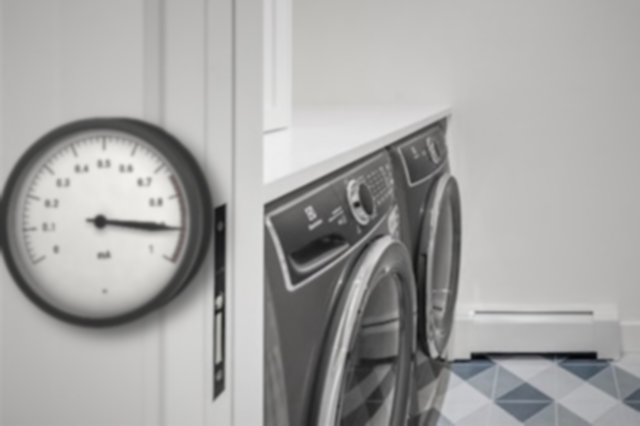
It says 0.9 mA
